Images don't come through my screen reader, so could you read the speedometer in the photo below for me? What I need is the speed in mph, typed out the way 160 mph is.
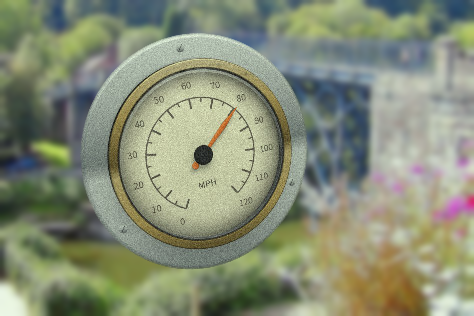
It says 80 mph
